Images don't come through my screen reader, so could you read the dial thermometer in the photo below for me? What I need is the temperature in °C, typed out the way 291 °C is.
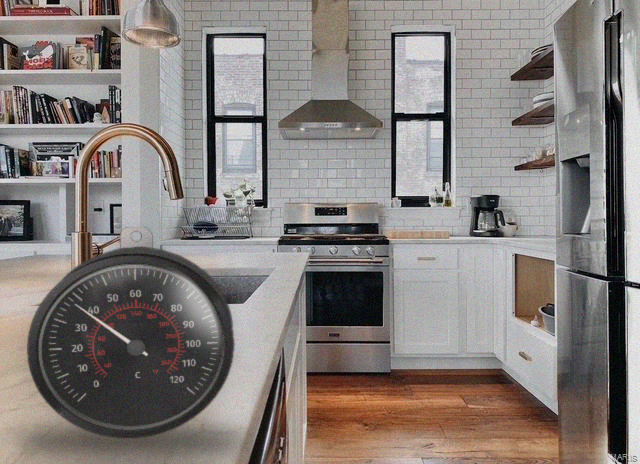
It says 38 °C
